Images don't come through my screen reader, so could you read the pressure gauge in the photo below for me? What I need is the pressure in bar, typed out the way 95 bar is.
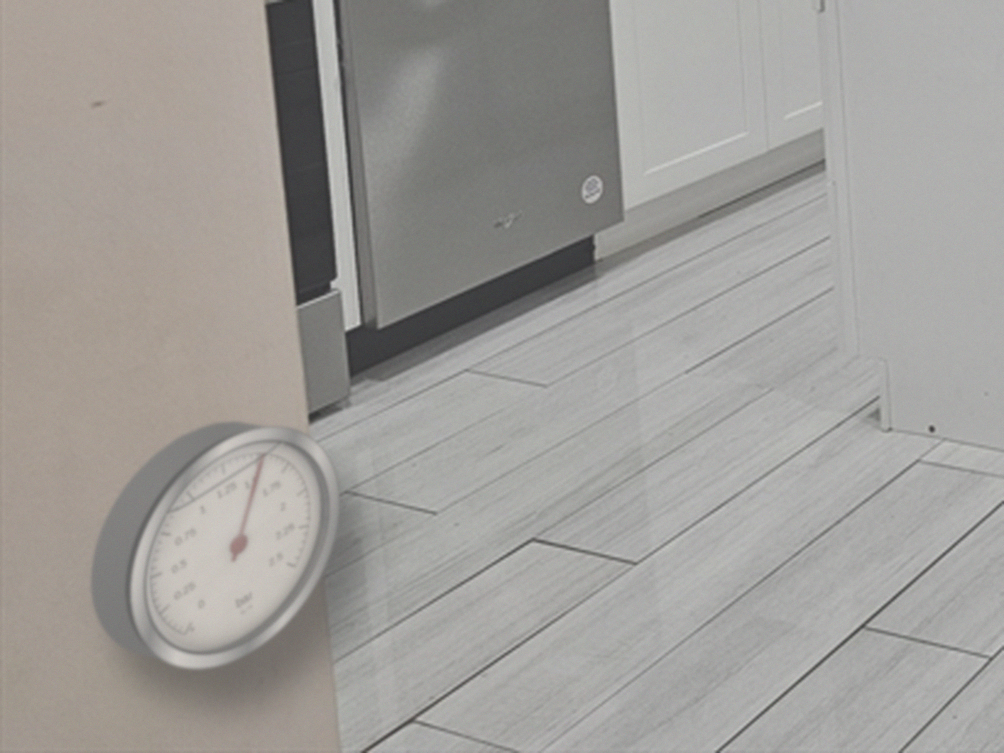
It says 1.5 bar
